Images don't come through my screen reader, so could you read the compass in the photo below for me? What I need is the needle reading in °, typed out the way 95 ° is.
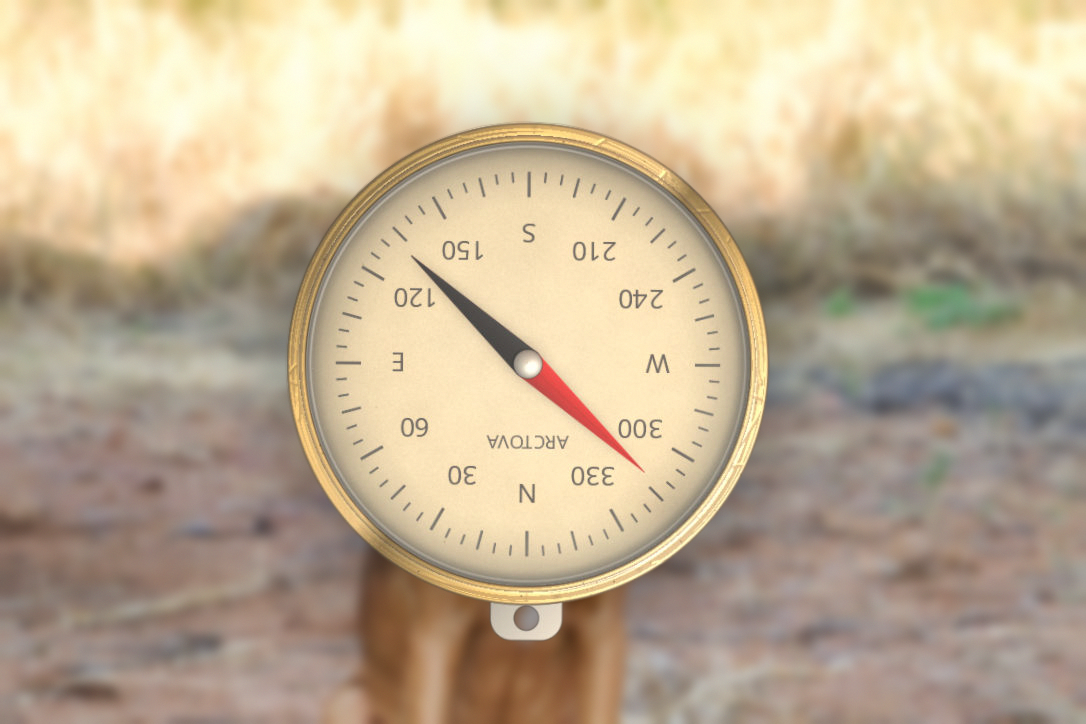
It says 312.5 °
